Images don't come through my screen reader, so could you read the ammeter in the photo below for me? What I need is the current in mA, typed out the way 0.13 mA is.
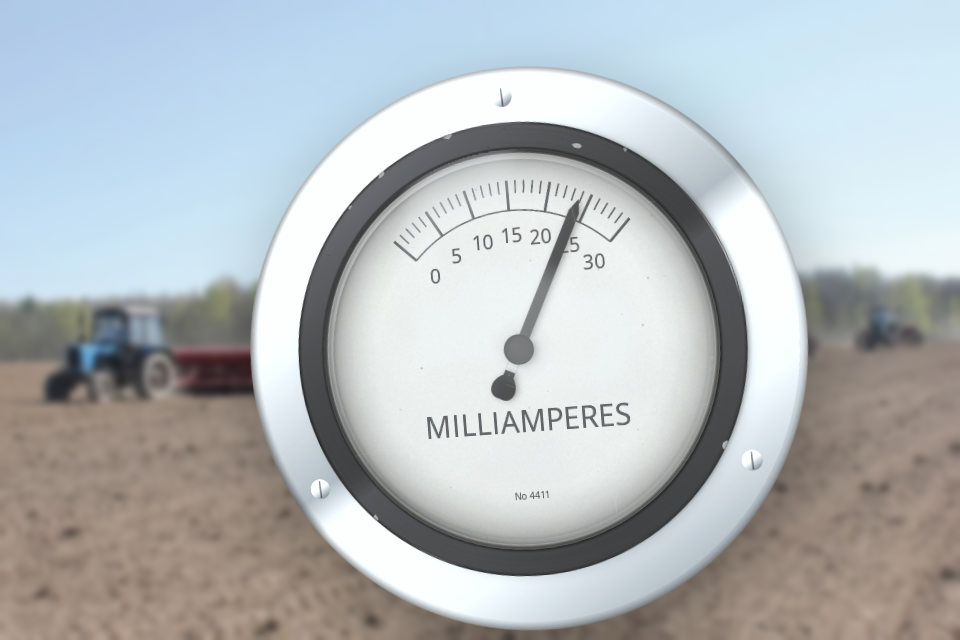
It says 24 mA
